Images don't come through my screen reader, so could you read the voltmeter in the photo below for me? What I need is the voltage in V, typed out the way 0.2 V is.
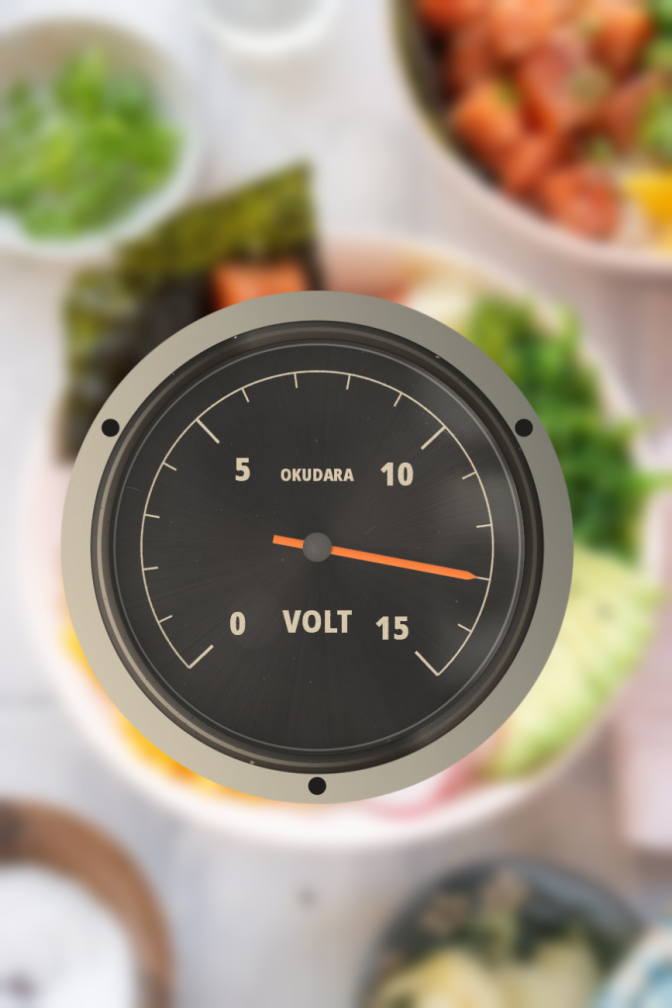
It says 13 V
